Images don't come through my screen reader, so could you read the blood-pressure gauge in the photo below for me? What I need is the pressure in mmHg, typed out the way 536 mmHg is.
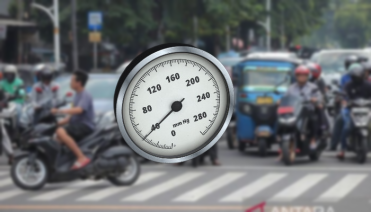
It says 40 mmHg
